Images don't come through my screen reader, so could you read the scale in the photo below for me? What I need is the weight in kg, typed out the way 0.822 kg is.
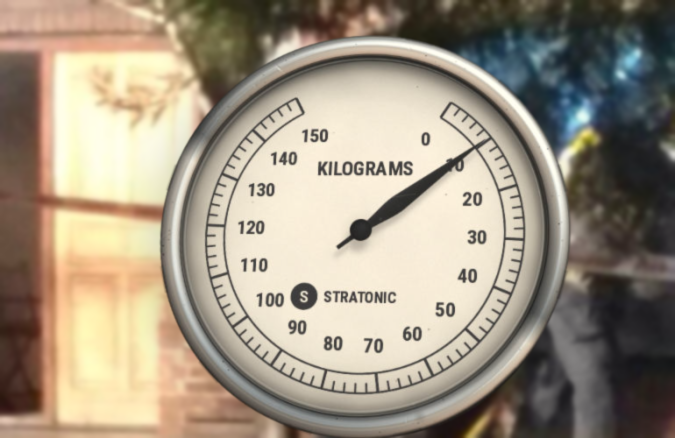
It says 10 kg
